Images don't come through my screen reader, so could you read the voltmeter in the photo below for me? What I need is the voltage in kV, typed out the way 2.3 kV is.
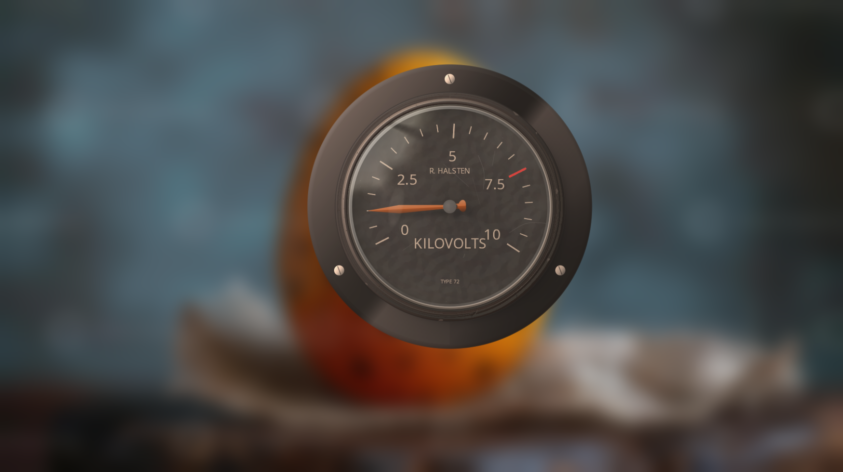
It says 1 kV
